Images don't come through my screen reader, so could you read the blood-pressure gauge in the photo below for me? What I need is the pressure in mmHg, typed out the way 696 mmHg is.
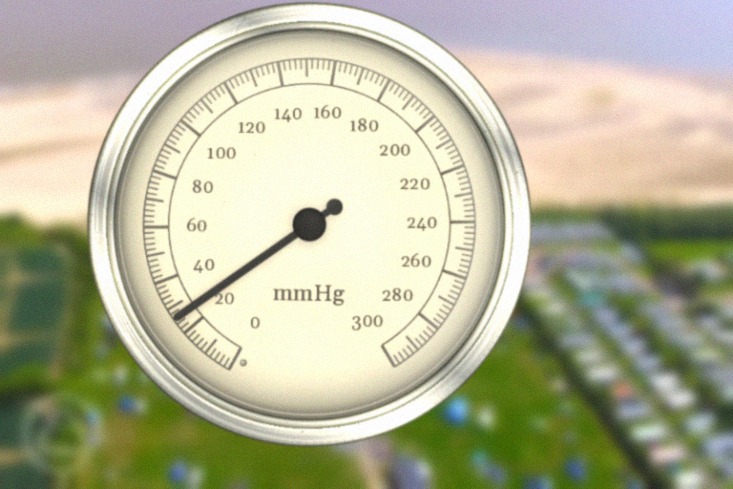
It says 26 mmHg
